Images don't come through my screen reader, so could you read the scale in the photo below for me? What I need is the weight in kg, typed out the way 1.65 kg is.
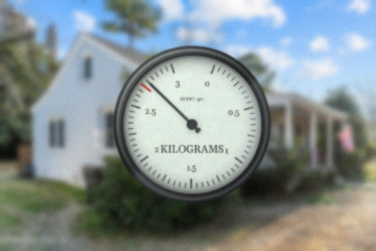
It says 2.75 kg
